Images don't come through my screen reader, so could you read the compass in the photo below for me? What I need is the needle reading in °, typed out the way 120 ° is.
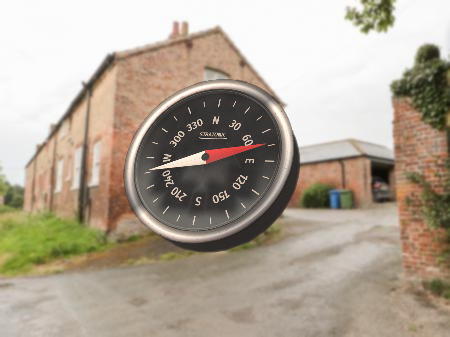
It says 75 °
